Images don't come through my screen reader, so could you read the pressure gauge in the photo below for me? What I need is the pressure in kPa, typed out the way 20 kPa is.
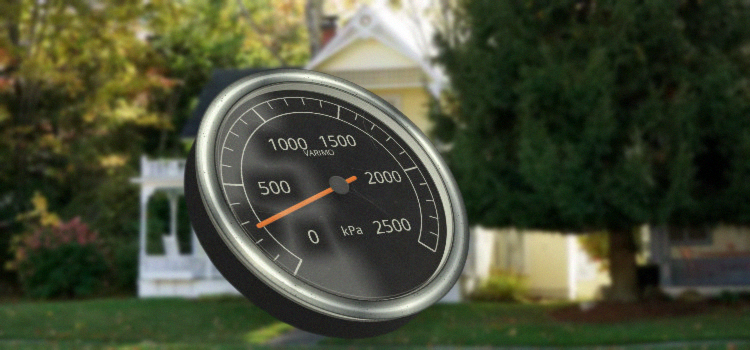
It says 250 kPa
